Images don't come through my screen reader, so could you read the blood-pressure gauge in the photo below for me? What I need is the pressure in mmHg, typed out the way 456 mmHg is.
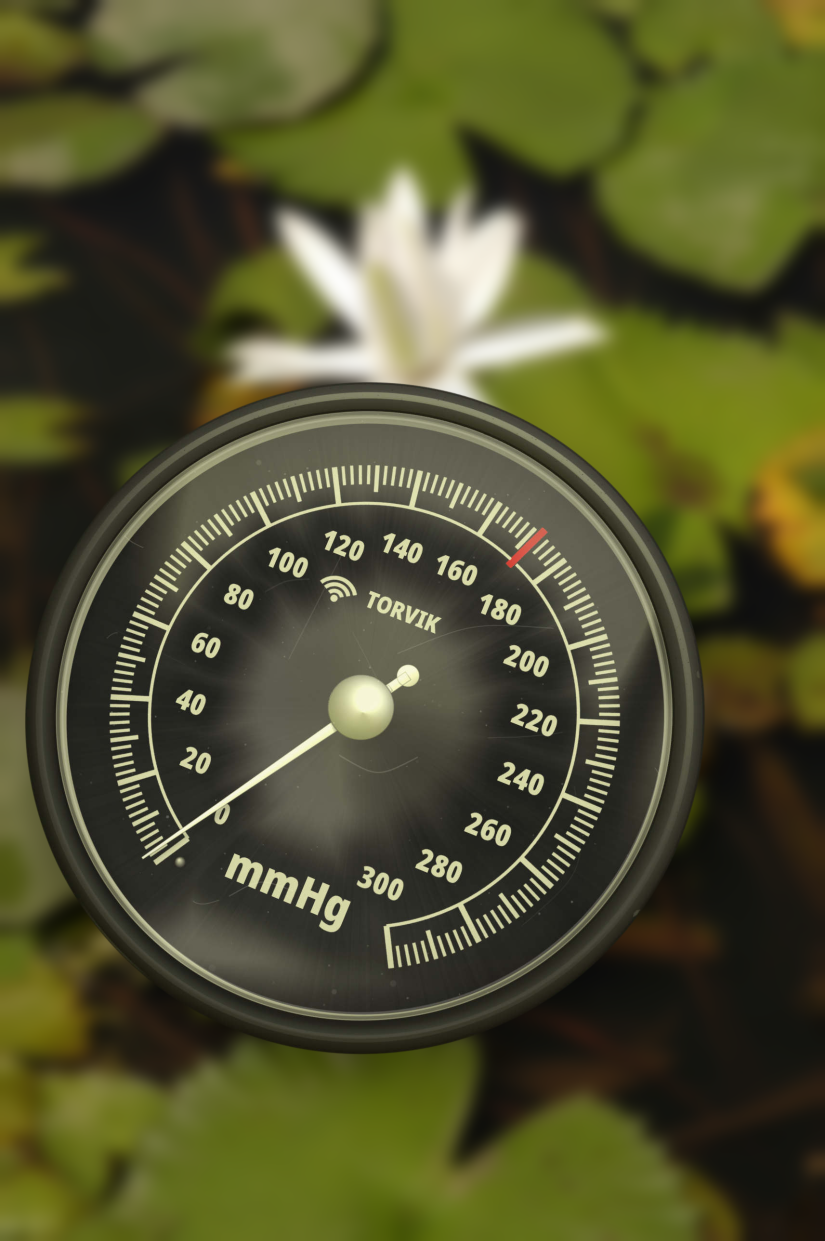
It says 2 mmHg
